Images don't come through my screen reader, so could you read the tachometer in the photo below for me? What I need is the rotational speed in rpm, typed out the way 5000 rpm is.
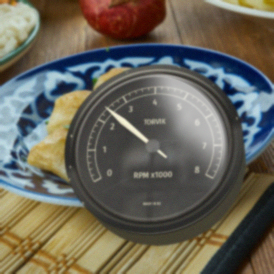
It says 2400 rpm
